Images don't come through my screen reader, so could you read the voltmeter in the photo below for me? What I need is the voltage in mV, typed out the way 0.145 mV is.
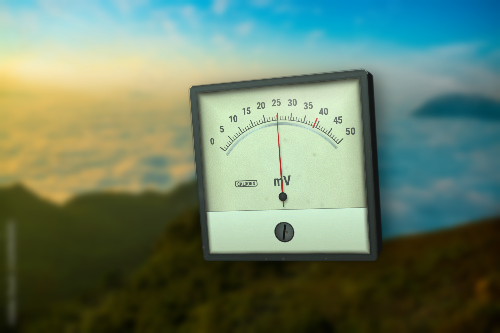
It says 25 mV
